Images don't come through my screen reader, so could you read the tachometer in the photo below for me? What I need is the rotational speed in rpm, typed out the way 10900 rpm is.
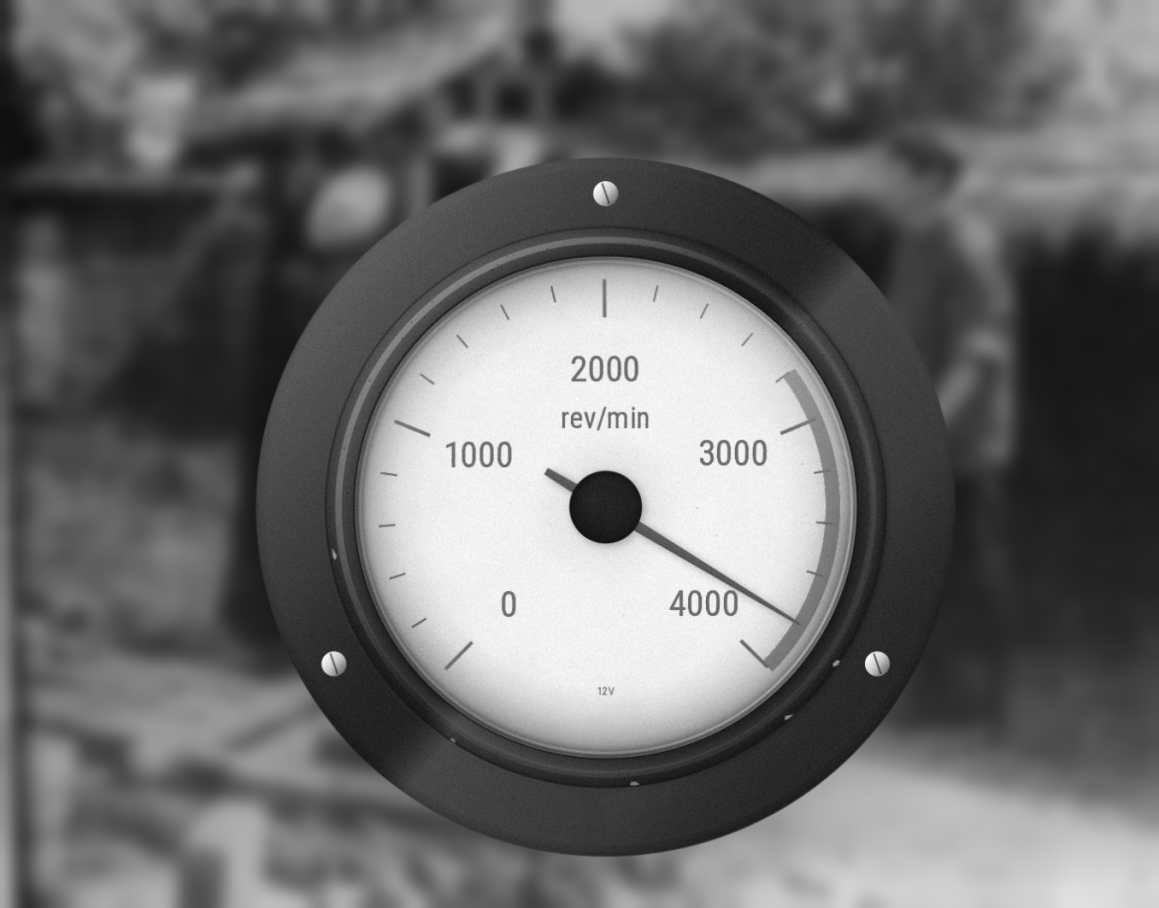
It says 3800 rpm
